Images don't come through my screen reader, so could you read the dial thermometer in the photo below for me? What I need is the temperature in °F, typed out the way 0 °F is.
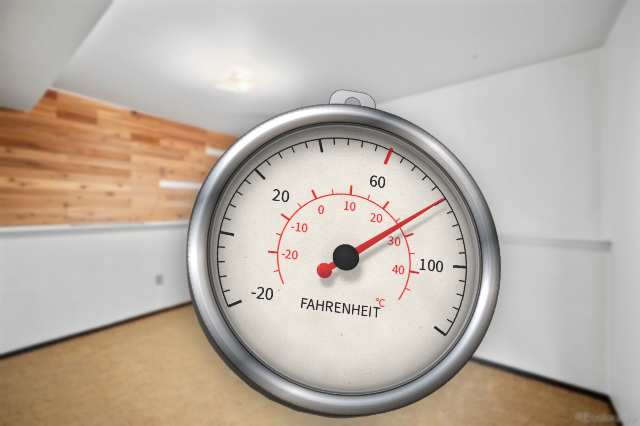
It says 80 °F
